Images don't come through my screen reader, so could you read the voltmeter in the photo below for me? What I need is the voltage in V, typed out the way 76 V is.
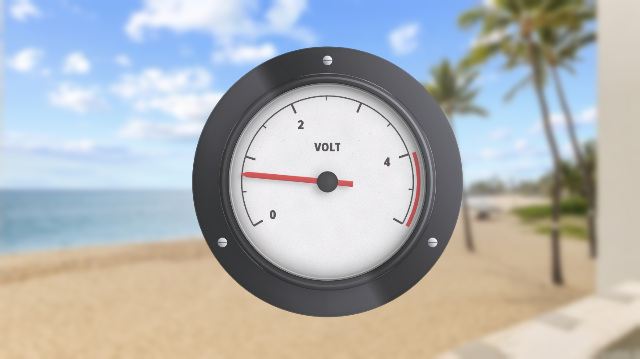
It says 0.75 V
